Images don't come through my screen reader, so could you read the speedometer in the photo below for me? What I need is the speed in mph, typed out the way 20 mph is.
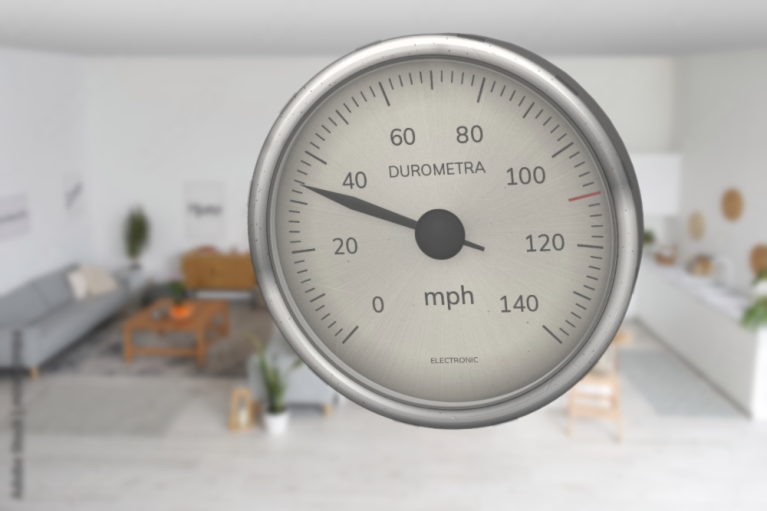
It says 34 mph
